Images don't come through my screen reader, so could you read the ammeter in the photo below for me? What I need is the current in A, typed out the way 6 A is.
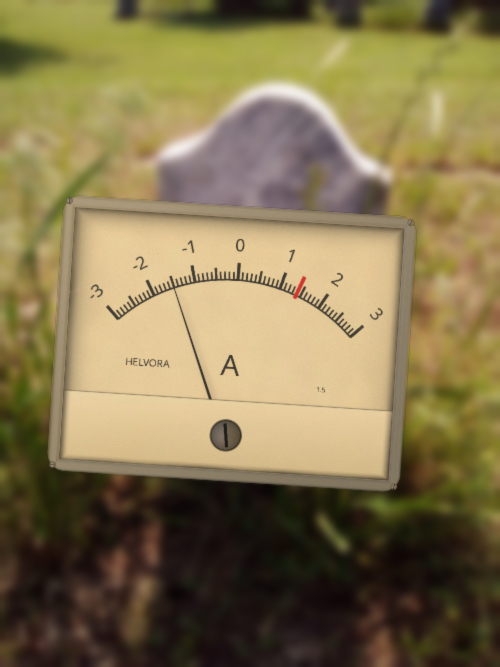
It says -1.5 A
